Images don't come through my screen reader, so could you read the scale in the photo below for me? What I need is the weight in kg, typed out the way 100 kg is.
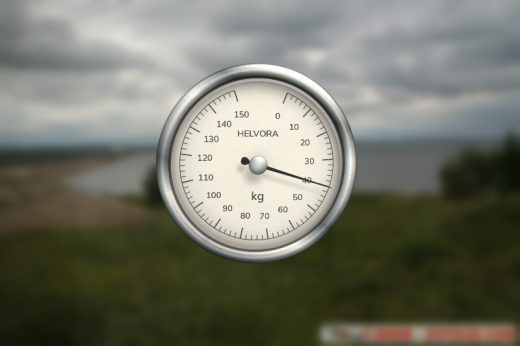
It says 40 kg
